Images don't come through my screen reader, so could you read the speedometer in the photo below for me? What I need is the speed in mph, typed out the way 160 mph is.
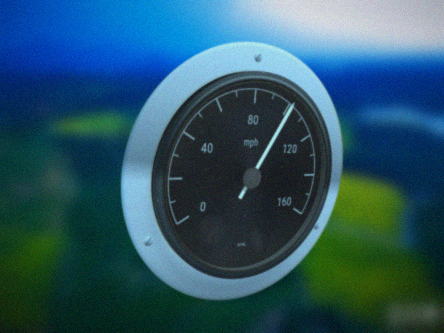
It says 100 mph
